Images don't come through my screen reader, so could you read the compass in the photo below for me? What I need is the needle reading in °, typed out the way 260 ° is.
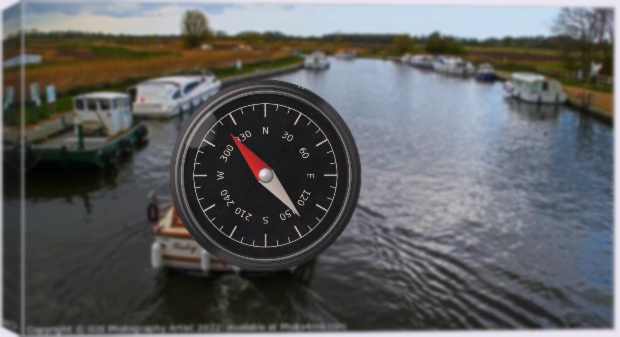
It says 320 °
